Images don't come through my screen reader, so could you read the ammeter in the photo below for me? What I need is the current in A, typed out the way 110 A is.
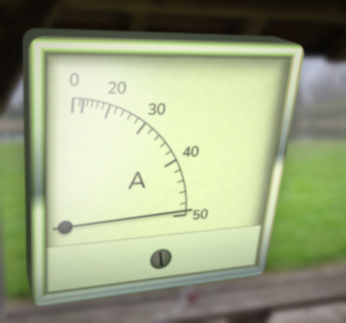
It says 49 A
